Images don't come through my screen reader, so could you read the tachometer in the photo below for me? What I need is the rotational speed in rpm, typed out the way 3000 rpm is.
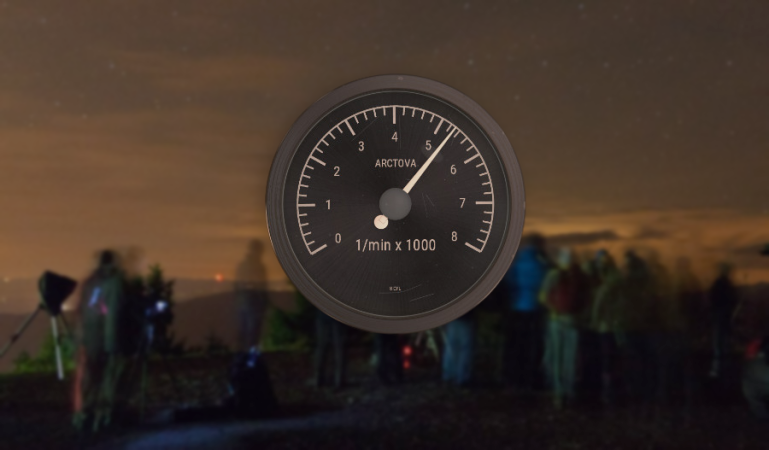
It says 5300 rpm
